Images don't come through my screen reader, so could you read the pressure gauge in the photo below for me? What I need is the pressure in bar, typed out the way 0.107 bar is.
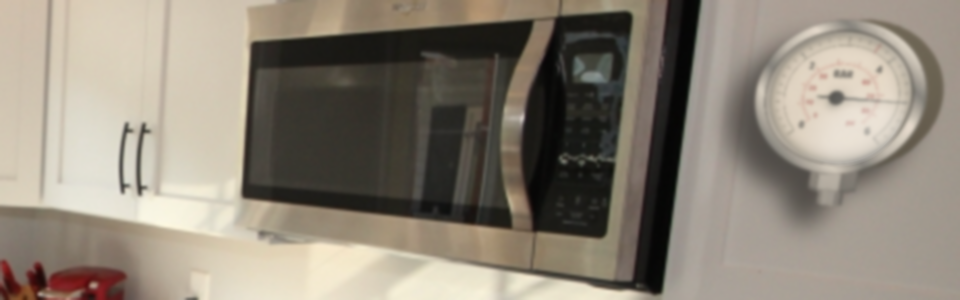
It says 5 bar
